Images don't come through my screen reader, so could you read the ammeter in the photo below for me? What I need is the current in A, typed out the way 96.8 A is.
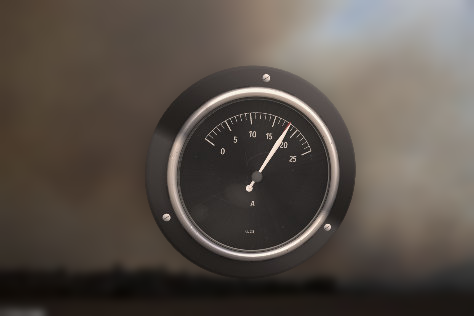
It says 18 A
